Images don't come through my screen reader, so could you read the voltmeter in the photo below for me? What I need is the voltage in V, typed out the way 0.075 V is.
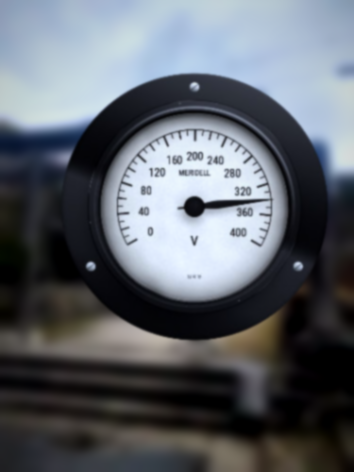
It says 340 V
